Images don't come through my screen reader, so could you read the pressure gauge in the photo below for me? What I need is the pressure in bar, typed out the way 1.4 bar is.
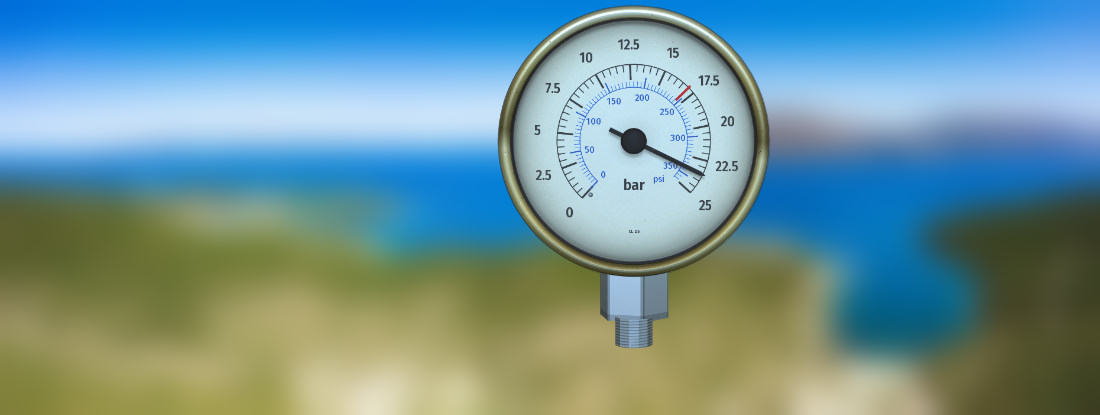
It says 23.5 bar
